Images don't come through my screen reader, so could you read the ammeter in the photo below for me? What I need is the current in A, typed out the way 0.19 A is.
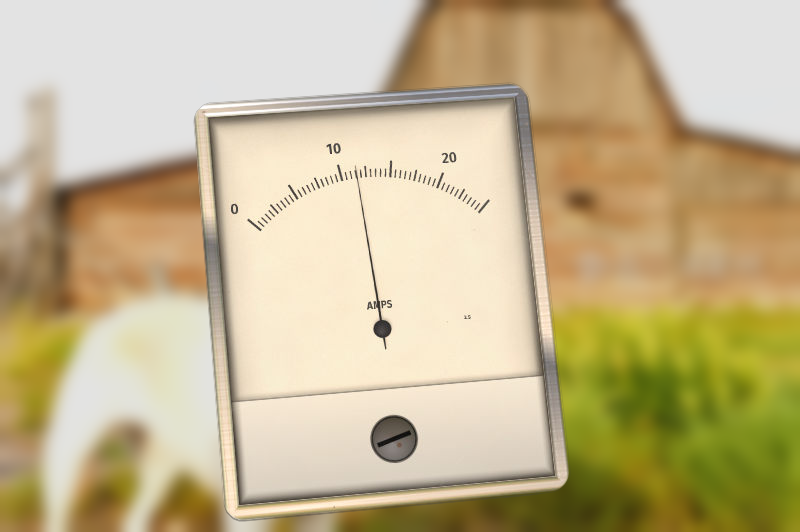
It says 11.5 A
